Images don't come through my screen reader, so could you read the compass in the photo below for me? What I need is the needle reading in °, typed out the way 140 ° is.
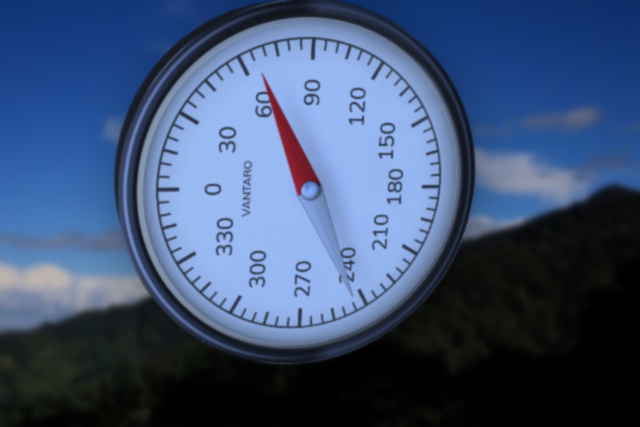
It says 65 °
